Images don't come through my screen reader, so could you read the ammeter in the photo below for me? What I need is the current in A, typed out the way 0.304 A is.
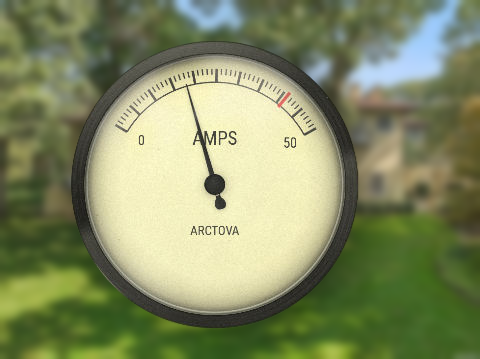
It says 18 A
